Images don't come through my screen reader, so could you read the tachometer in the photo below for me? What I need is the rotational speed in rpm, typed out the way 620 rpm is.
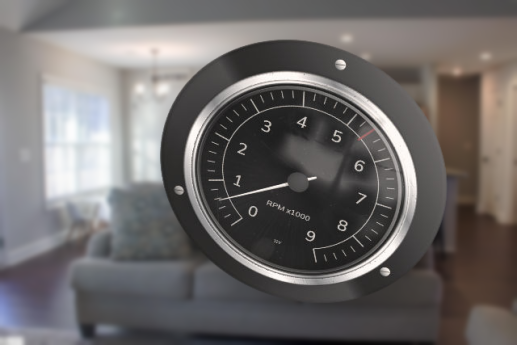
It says 600 rpm
